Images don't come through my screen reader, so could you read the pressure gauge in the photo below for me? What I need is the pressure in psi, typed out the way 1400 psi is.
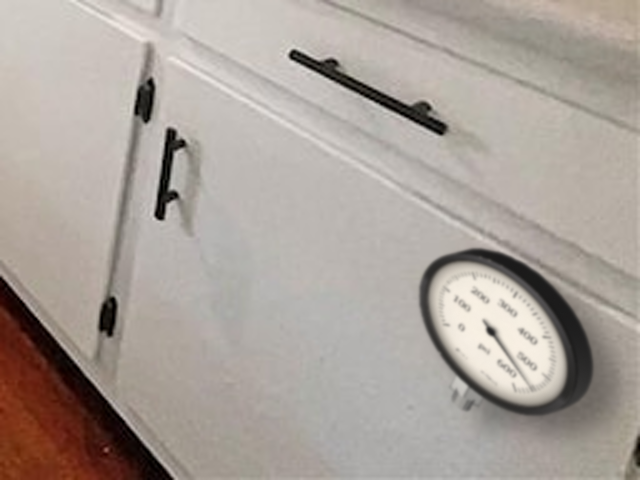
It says 550 psi
